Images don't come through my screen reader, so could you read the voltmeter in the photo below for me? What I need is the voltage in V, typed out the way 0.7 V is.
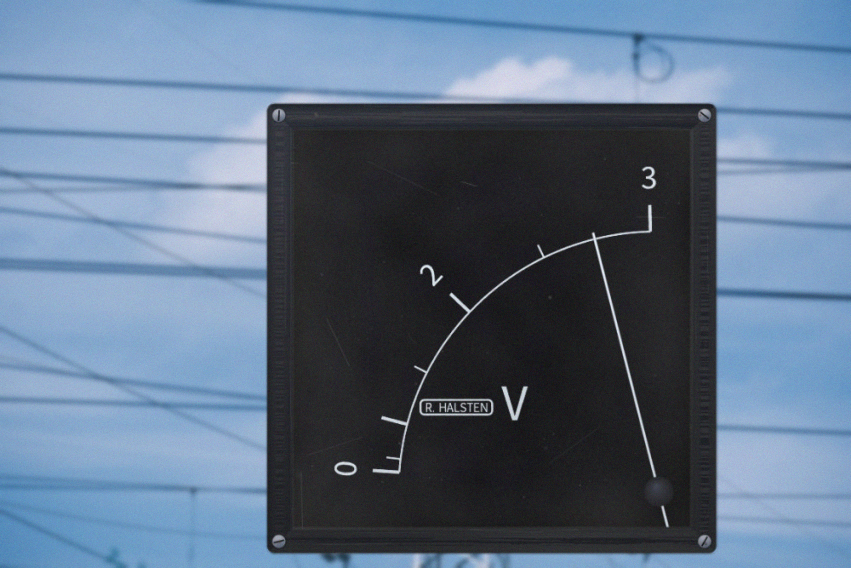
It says 2.75 V
